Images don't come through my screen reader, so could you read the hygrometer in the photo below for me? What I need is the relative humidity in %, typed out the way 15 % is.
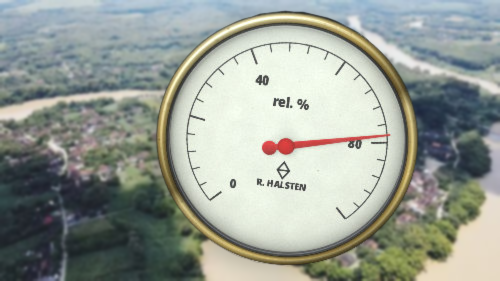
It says 78 %
